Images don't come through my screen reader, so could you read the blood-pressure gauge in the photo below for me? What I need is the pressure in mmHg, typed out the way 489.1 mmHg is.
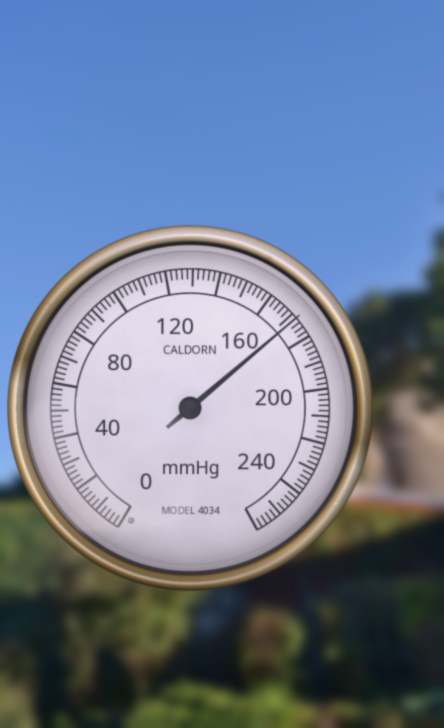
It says 172 mmHg
